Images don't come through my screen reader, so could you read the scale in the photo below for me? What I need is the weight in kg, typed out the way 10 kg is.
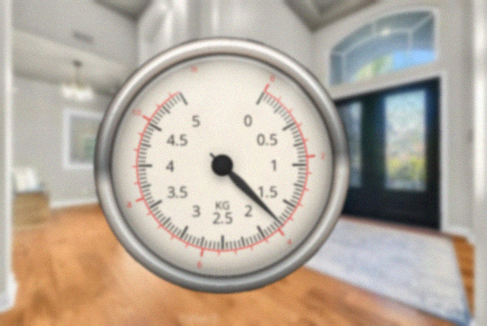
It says 1.75 kg
